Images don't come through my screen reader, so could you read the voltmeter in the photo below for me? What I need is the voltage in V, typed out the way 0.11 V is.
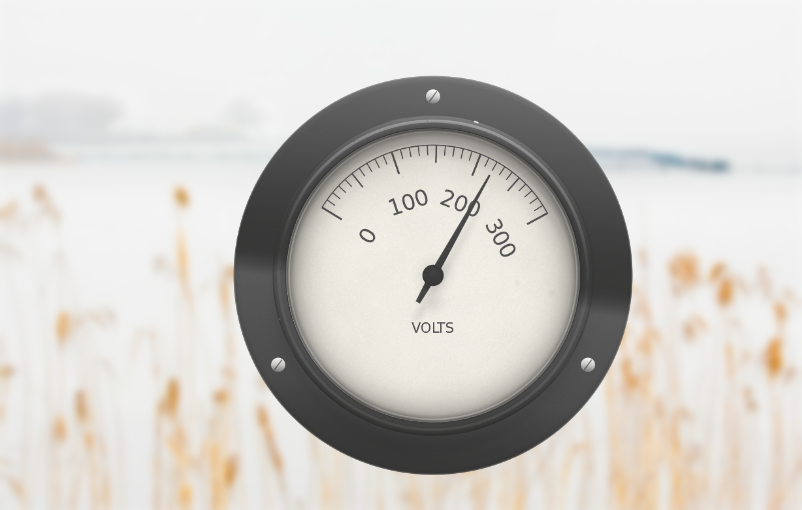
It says 220 V
